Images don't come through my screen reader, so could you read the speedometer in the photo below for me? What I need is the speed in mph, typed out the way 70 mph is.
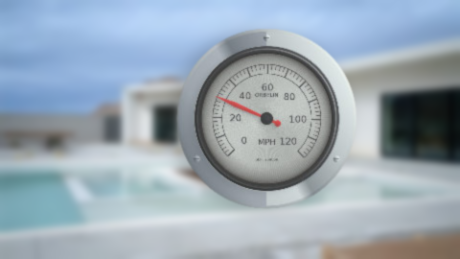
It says 30 mph
